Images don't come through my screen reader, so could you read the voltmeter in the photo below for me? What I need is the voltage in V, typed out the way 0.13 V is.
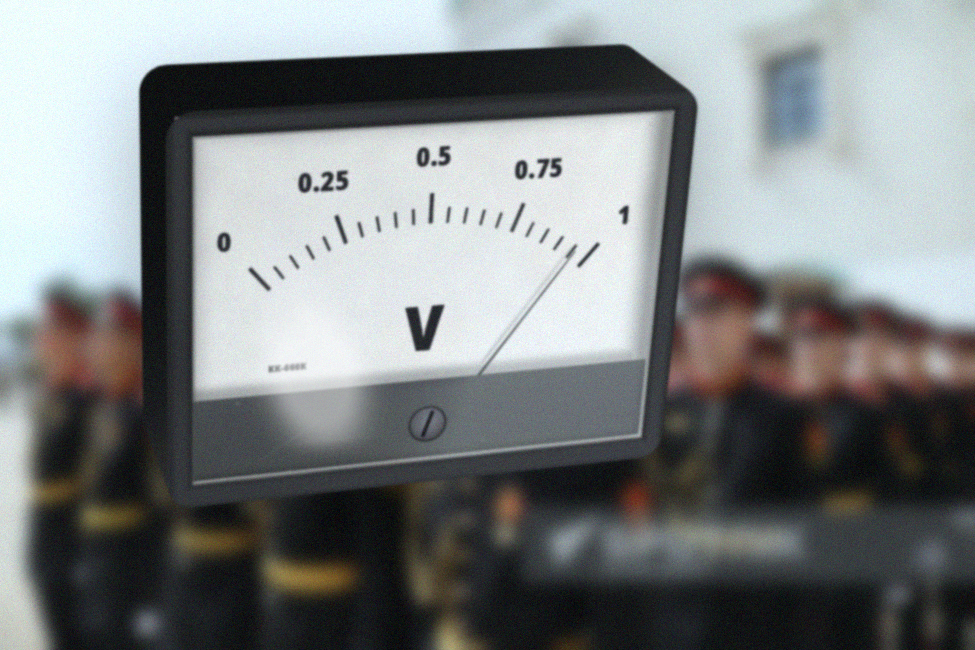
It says 0.95 V
